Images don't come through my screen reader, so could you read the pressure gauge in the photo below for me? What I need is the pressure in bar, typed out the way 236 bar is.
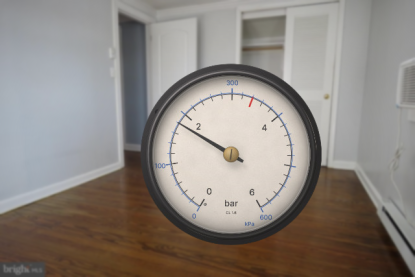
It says 1.8 bar
